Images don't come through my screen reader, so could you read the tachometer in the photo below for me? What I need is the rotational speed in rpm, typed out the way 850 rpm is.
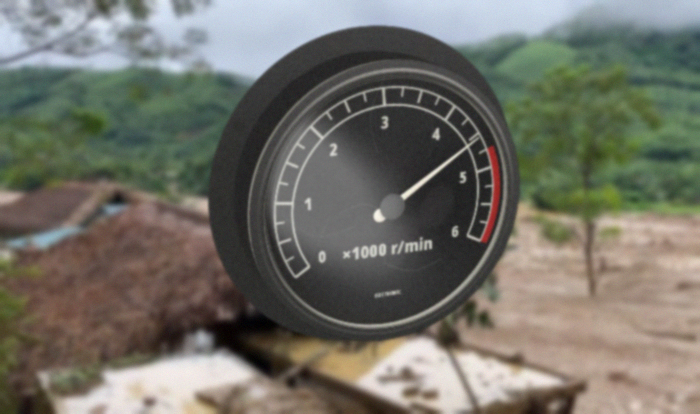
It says 4500 rpm
